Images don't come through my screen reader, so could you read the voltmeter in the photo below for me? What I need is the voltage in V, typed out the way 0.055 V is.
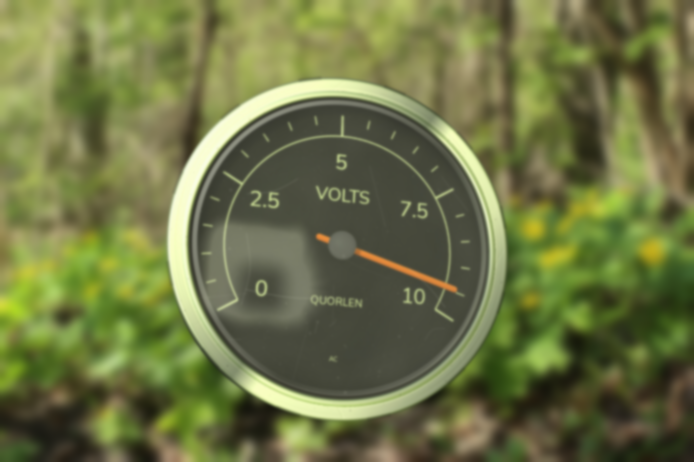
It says 9.5 V
